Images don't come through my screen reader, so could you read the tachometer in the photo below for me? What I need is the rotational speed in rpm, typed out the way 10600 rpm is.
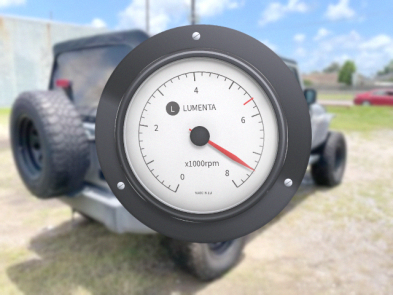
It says 7400 rpm
